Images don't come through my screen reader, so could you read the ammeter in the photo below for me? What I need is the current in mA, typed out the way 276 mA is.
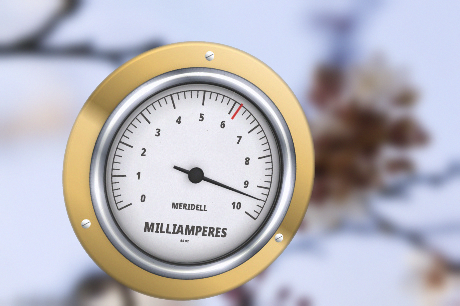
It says 9.4 mA
